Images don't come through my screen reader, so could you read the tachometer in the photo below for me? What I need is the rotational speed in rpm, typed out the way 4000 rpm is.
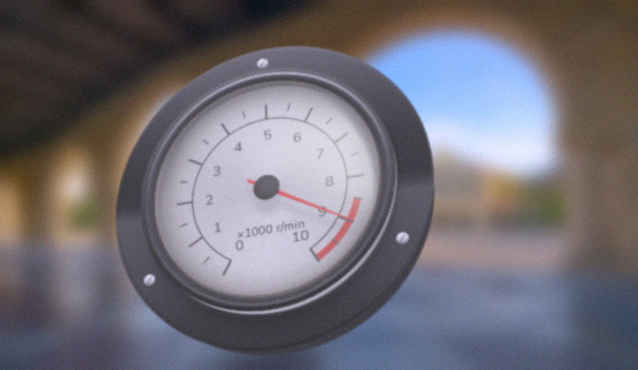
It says 9000 rpm
